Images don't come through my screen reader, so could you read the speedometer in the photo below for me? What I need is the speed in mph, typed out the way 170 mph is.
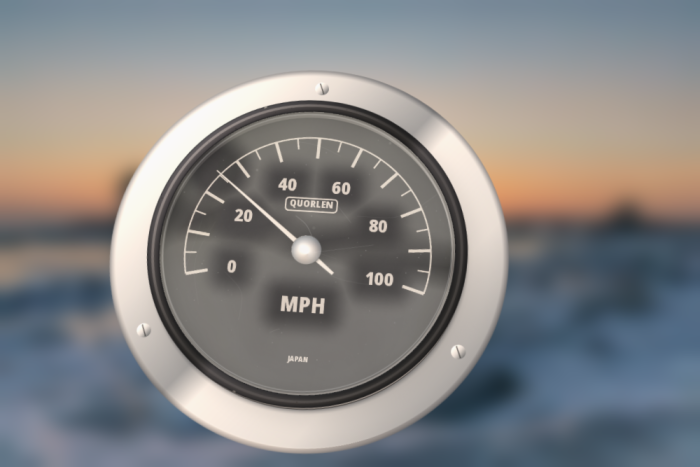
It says 25 mph
